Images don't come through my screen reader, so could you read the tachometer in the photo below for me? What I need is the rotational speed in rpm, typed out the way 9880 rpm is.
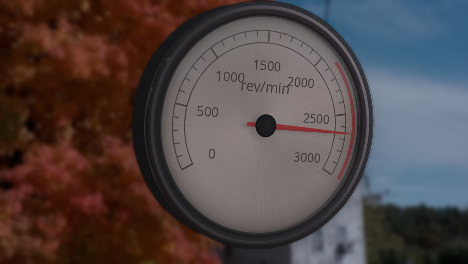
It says 2650 rpm
